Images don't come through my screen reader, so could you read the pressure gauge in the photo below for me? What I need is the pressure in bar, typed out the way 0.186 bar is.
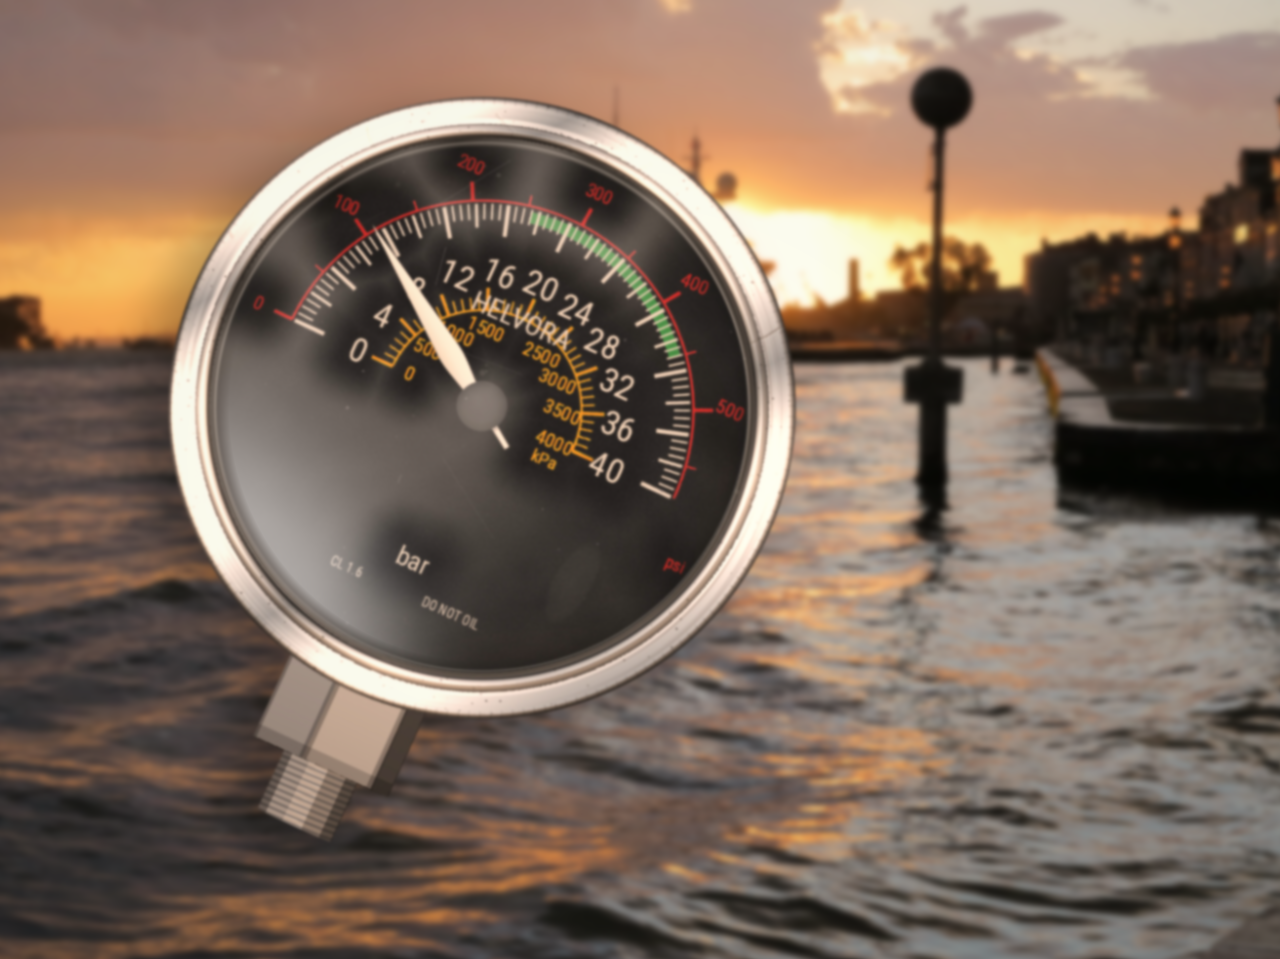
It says 7.5 bar
